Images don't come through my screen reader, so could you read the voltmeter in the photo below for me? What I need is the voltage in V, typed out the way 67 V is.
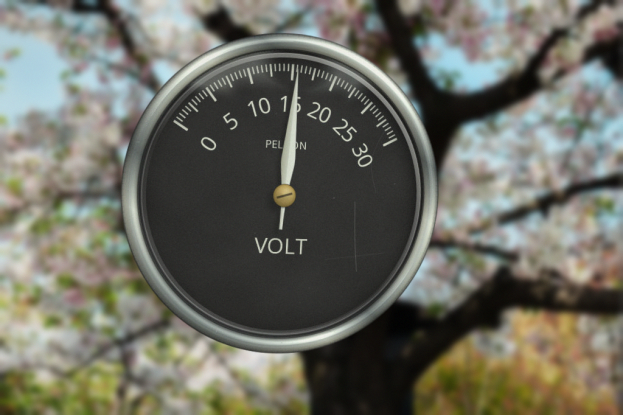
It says 15.5 V
